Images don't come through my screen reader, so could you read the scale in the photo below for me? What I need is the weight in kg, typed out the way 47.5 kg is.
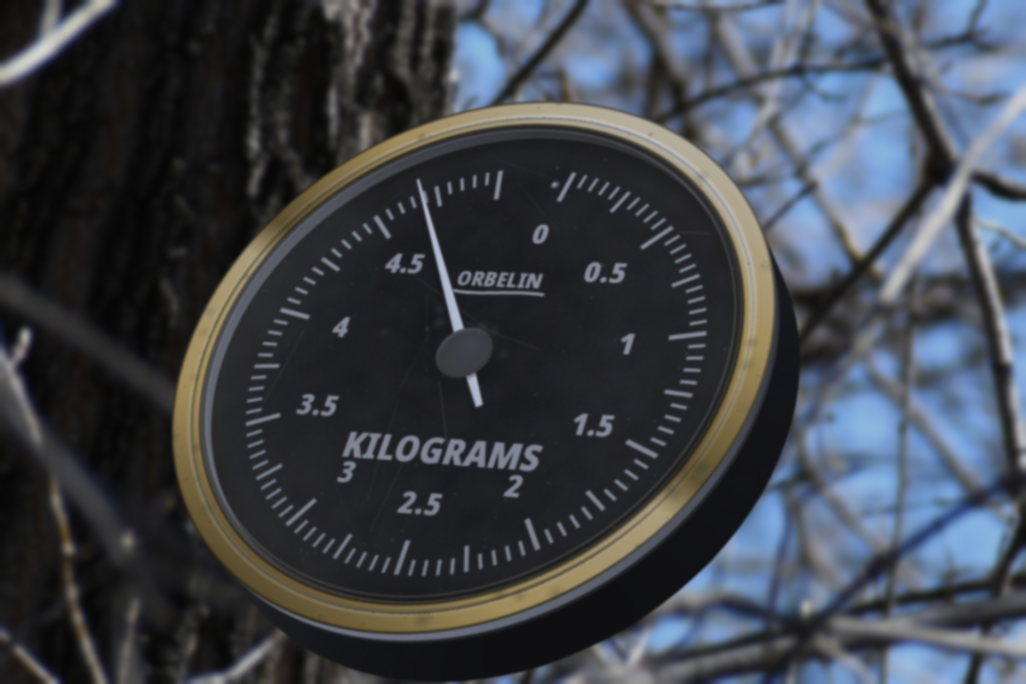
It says 4.7 kg
